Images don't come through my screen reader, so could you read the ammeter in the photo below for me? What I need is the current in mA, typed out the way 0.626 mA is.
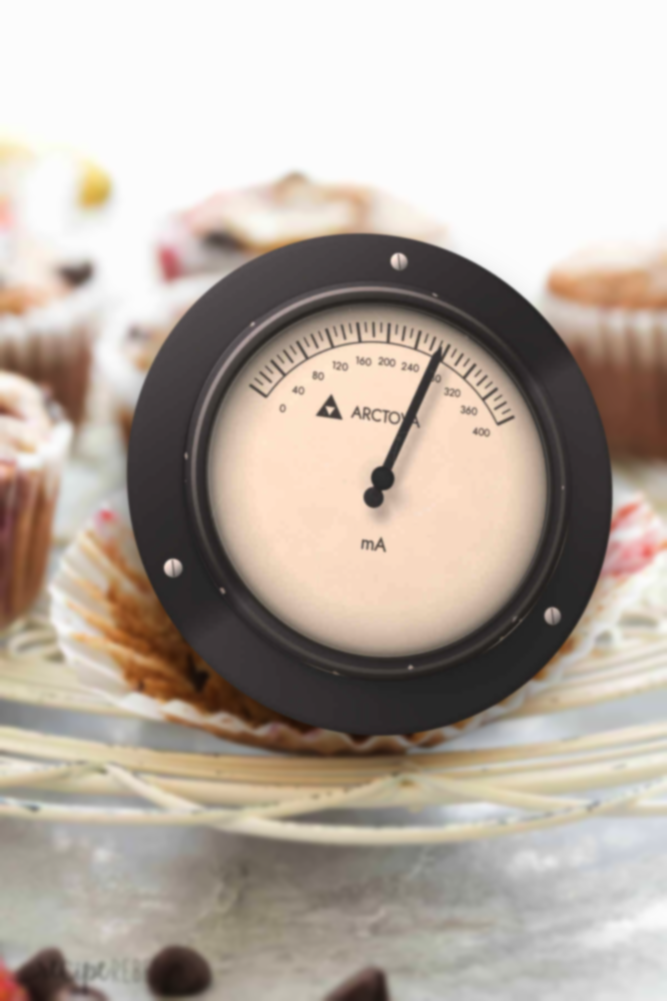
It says 270 mA
